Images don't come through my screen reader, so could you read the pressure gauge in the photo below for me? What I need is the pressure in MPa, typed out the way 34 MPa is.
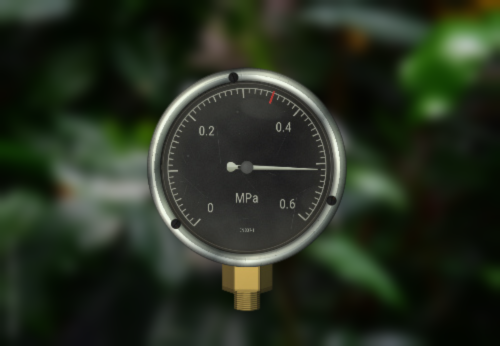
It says 0.51 MPa
